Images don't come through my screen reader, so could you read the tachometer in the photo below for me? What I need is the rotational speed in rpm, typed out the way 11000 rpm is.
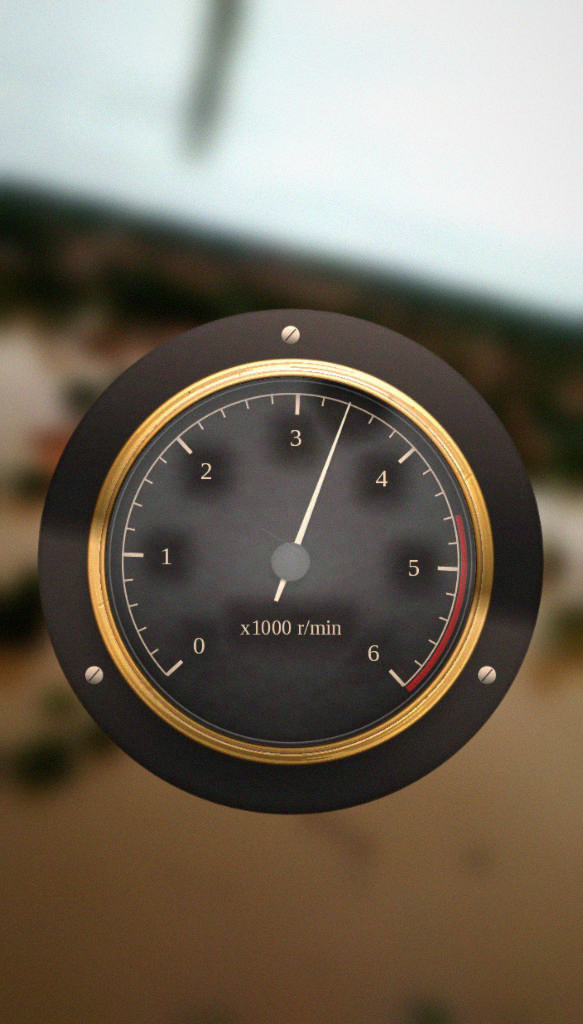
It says 3400 rpm
